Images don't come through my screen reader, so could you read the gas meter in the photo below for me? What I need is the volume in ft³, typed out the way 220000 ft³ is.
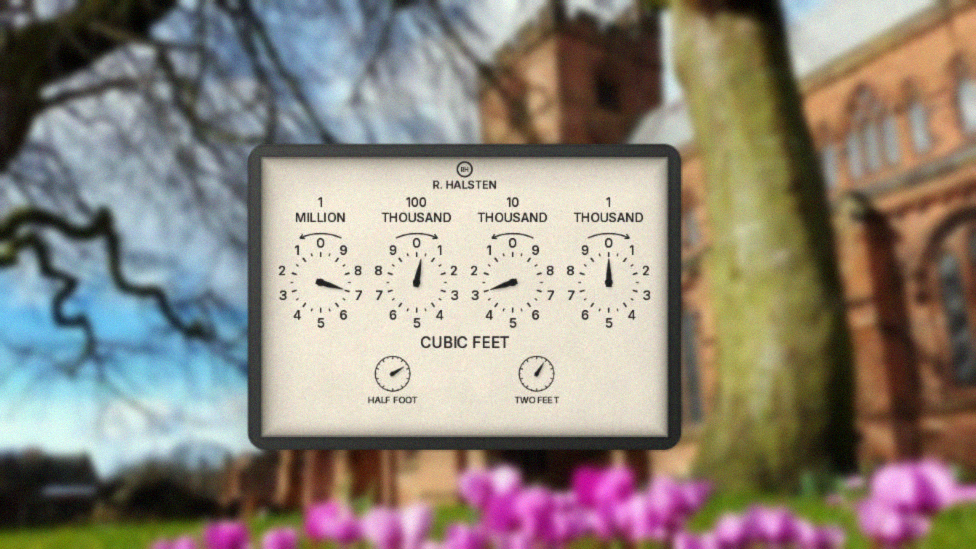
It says 703000 ft³
